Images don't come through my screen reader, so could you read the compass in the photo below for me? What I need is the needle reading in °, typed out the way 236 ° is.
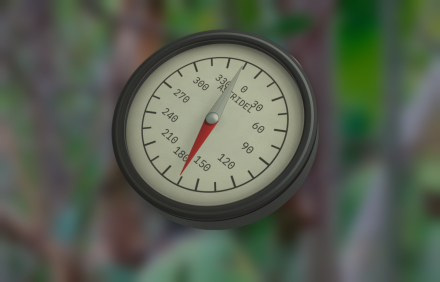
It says 165 °
